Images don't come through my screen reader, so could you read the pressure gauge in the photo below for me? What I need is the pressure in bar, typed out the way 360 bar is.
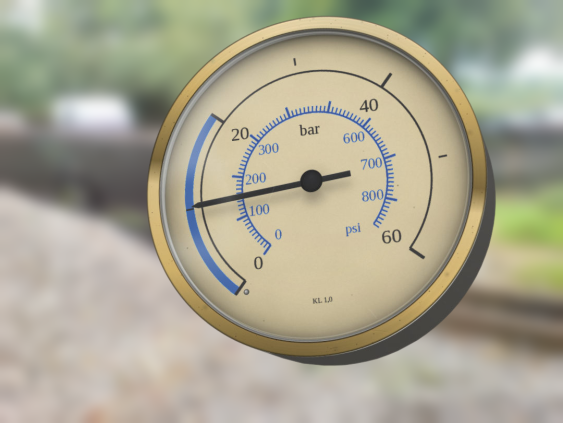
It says 10 bar
